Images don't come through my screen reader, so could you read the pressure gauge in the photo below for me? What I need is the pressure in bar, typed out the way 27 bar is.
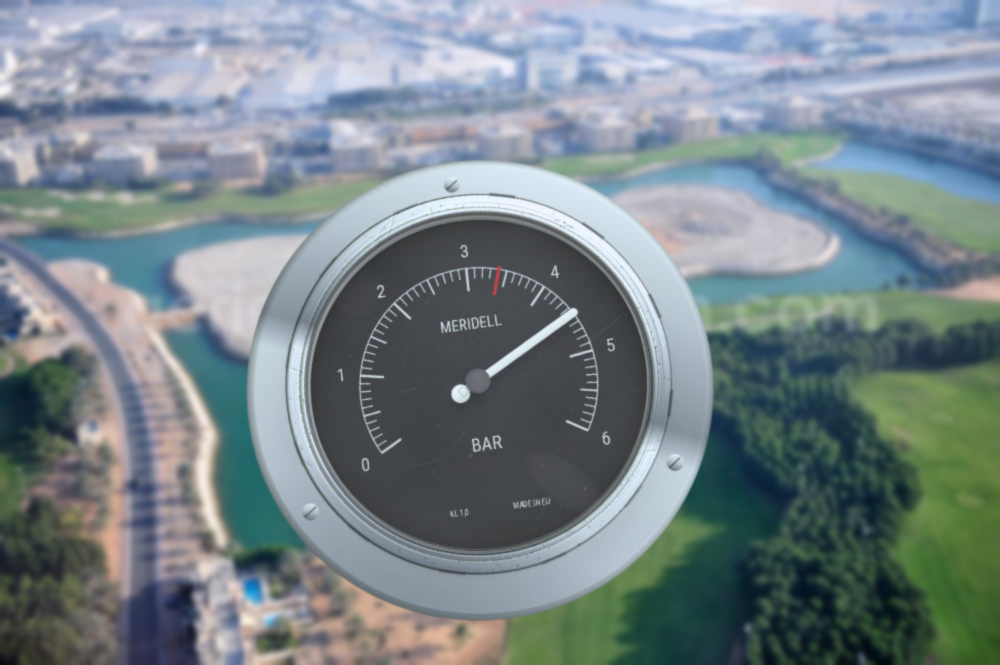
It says 4.5 bar
